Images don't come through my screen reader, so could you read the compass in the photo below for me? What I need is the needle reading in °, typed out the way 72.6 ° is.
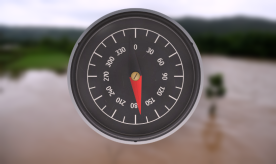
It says 172.5 °
